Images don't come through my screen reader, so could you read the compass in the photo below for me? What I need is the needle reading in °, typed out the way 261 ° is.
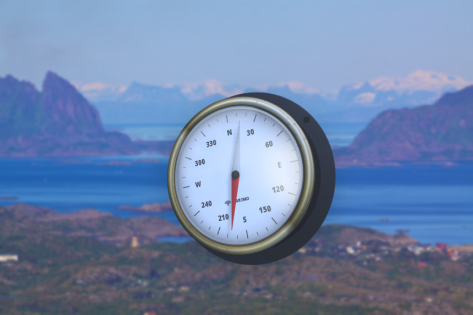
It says 195 °
